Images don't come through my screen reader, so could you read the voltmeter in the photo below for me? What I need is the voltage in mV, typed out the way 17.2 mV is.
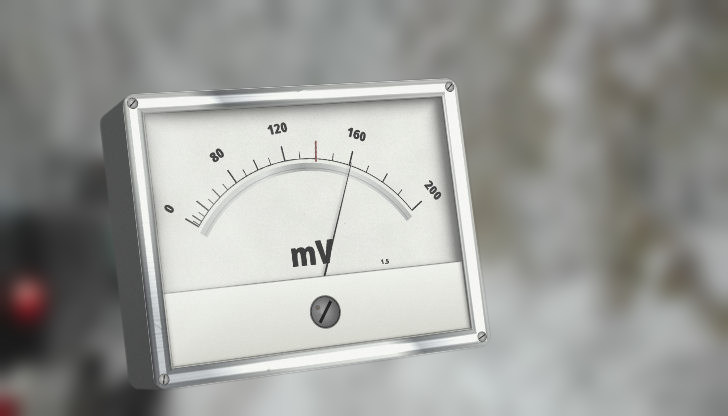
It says 160 mV
